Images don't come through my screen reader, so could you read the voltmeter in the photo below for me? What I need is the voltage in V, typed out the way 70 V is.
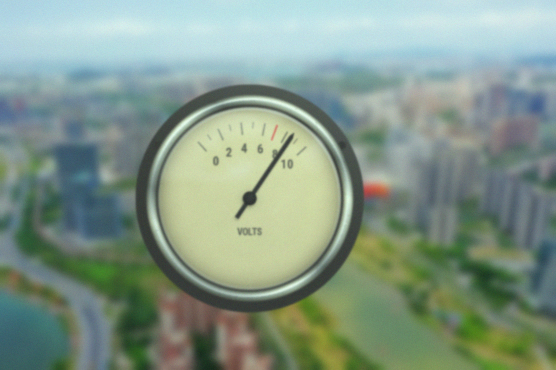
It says 8.5 V
